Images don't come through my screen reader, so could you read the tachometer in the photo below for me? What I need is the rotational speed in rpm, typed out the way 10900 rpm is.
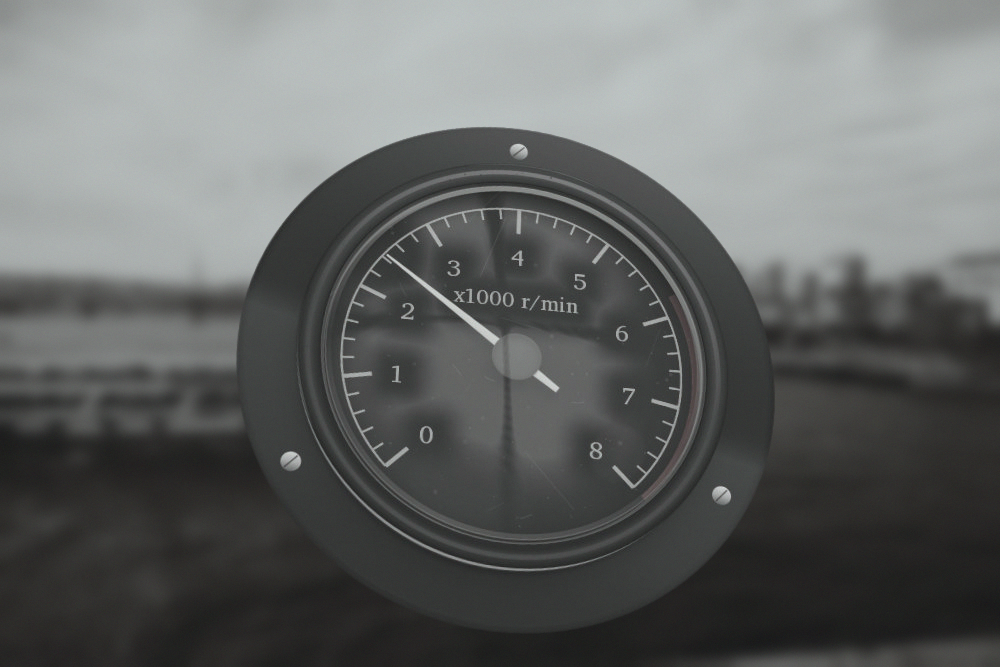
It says 2400 rpm
